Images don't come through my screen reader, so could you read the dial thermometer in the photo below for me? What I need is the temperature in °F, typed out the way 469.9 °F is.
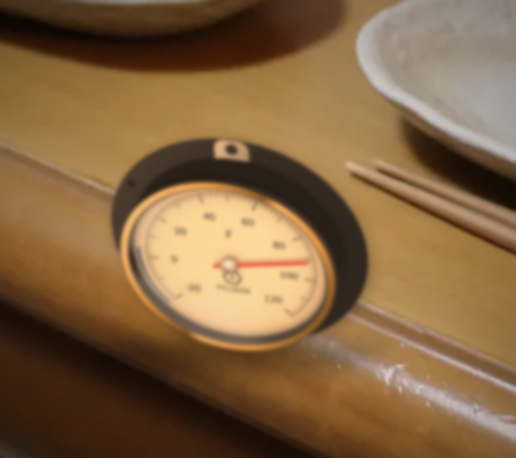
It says 90 °F
